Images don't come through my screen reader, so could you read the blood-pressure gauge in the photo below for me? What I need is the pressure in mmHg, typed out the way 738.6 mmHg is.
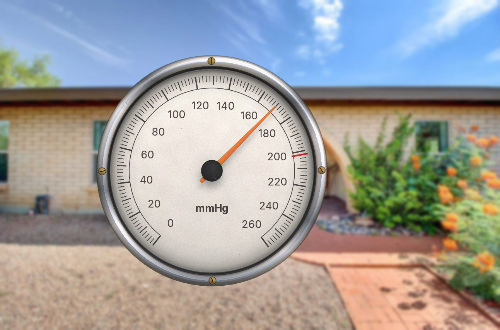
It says 170 mmHg
